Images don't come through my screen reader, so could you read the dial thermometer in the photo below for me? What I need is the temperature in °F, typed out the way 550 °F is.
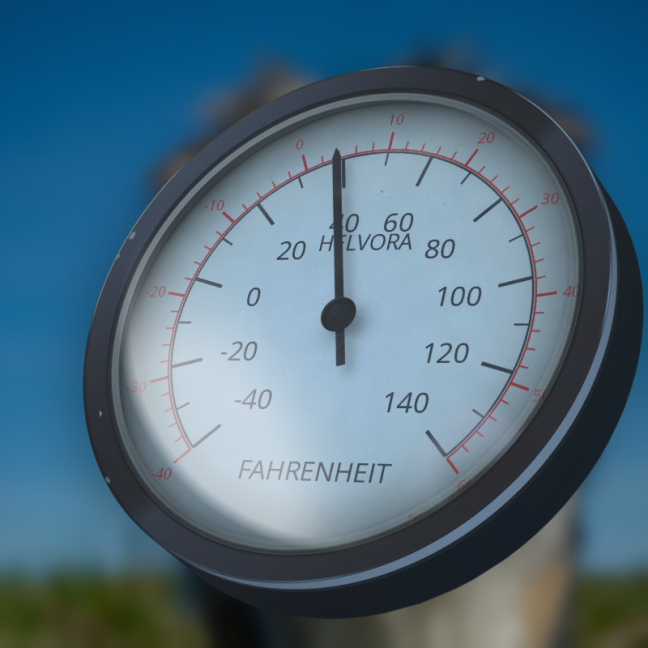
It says 40 °F
